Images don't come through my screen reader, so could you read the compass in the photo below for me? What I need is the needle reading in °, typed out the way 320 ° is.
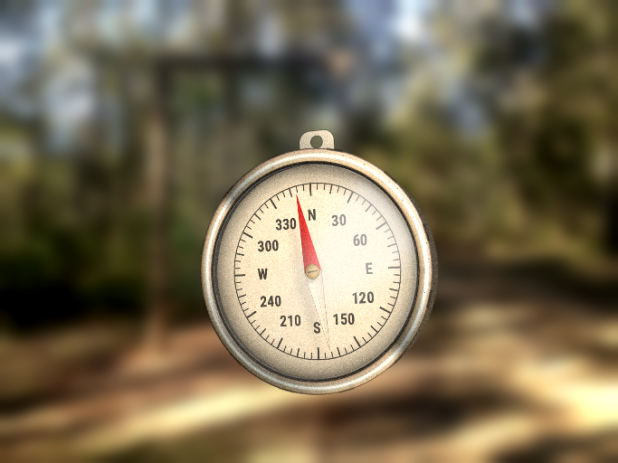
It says 350 °
